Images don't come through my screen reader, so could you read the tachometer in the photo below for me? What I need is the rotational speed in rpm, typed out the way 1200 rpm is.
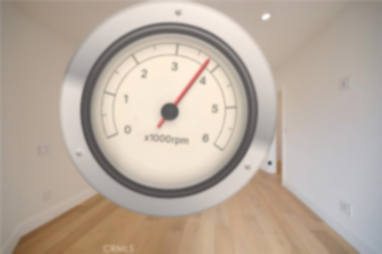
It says 3750 rpm
